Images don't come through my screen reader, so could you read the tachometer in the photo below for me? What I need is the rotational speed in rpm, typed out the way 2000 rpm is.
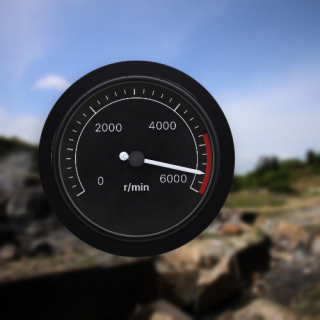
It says 5600 rpm
